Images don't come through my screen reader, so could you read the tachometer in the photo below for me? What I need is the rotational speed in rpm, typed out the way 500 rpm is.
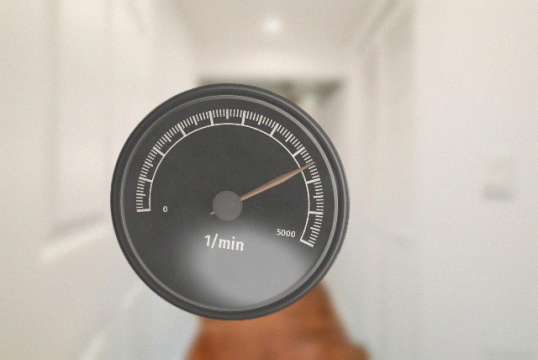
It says 3750 rpm
